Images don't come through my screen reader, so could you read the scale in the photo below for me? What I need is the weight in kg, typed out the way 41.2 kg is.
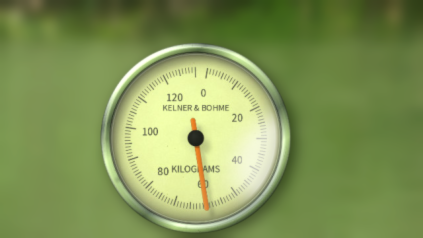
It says 60 kg
